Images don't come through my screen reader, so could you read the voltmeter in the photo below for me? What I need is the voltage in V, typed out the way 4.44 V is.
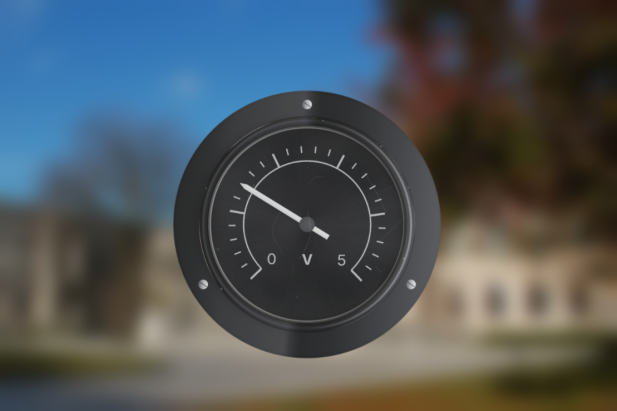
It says 1.4 V
